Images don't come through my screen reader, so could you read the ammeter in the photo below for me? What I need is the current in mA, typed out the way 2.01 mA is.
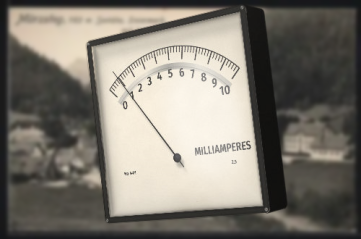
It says 1 mA
